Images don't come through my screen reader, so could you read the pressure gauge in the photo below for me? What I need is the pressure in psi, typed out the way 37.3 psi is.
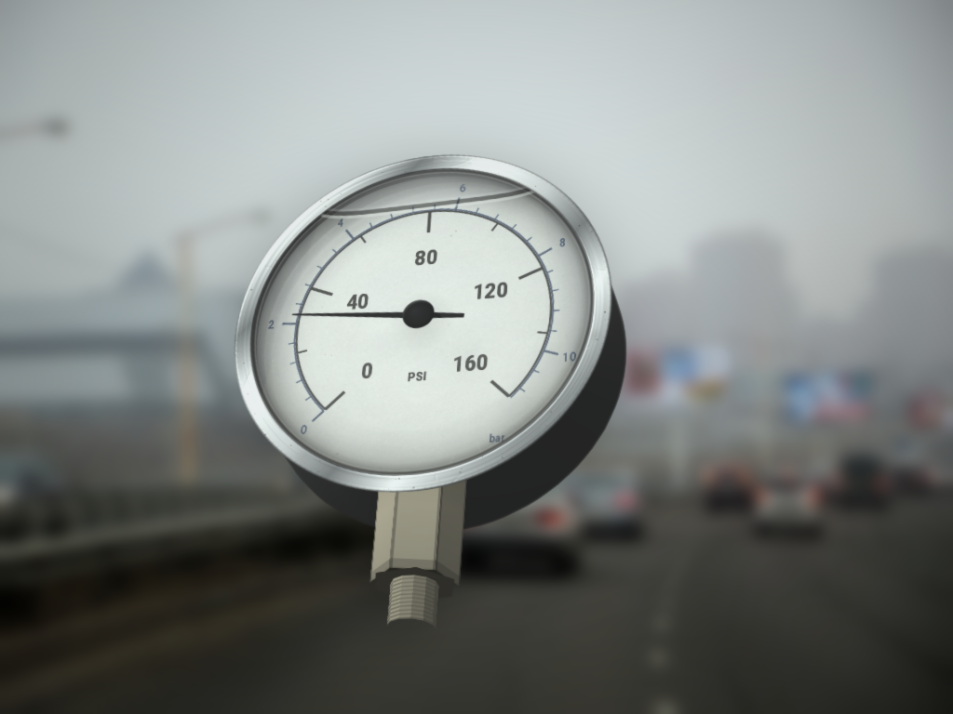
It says 30 psi
